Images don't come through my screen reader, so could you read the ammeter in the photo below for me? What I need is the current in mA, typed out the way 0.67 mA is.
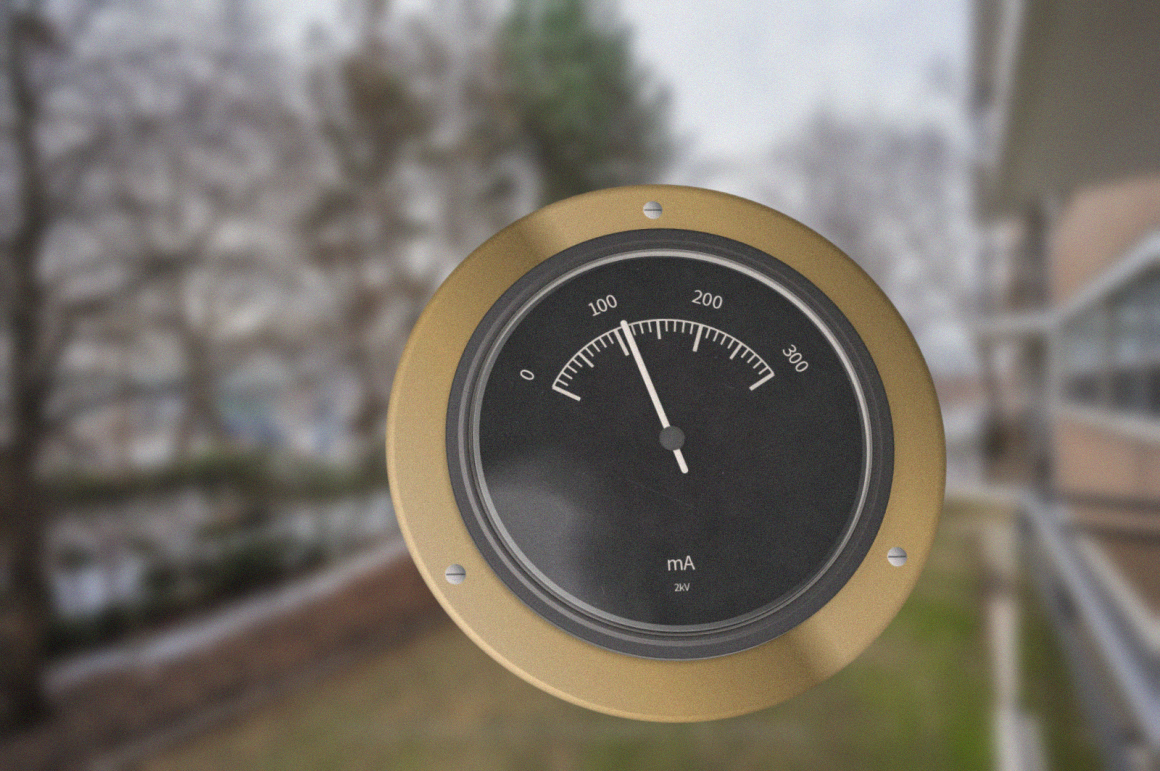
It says 110 mA
